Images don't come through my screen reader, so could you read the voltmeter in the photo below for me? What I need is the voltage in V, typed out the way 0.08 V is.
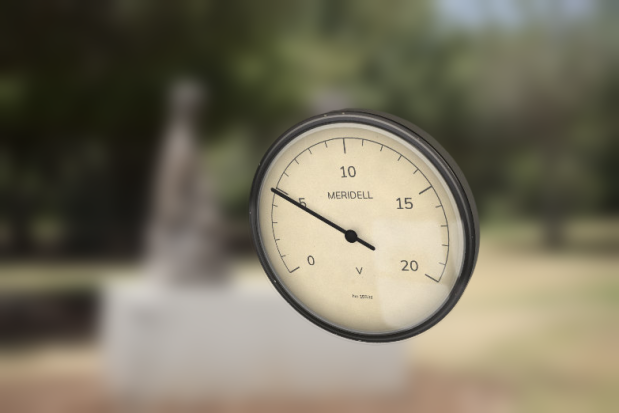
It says 5 V
